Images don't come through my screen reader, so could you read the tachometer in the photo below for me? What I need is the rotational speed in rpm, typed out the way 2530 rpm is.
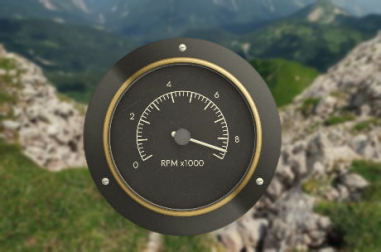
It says 8600 rpm
